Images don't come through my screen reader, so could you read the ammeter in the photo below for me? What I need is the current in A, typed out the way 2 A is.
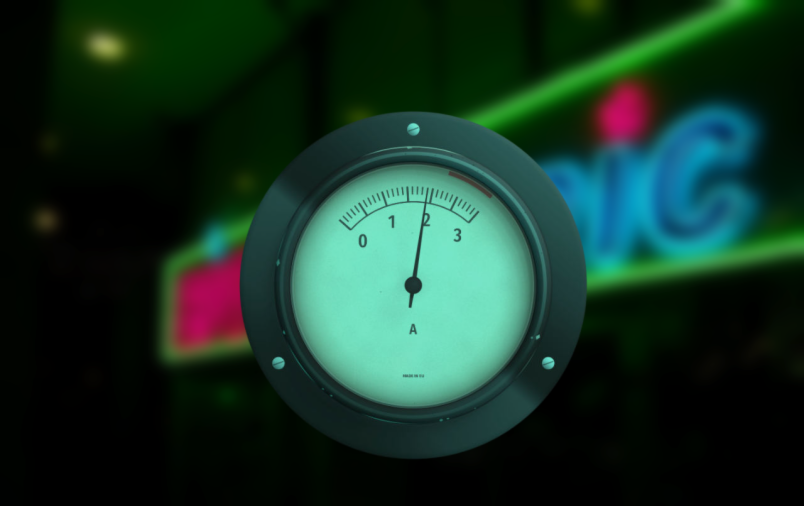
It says 1.9 A
